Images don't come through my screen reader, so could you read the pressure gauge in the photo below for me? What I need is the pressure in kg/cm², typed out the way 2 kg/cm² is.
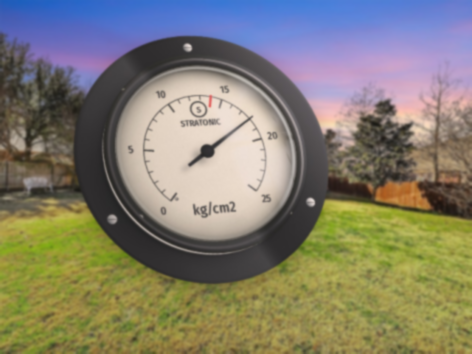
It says 18 kg/cm²
